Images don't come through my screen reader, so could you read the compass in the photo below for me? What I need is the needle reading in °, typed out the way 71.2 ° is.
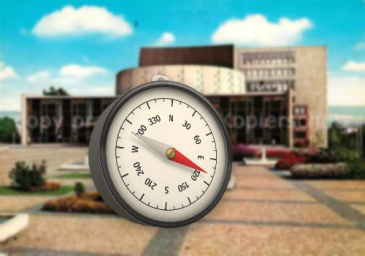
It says 110 °
